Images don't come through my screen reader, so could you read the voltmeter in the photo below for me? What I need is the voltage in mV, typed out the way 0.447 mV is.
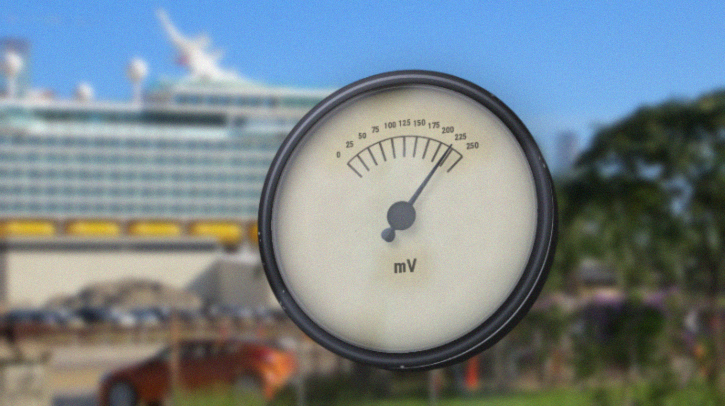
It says 225 mV
